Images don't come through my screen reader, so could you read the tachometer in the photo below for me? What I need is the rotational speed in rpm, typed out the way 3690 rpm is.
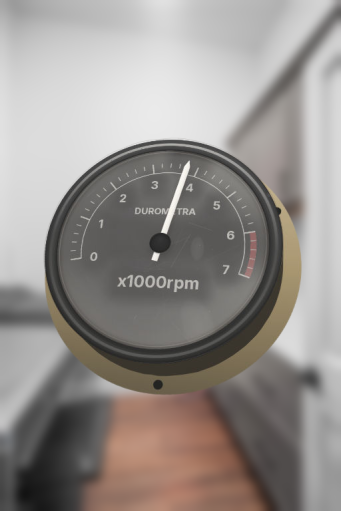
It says 3800 rpm
